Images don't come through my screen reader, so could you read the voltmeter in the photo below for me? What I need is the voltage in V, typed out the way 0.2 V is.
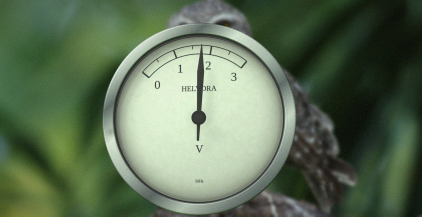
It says 1.75 V
